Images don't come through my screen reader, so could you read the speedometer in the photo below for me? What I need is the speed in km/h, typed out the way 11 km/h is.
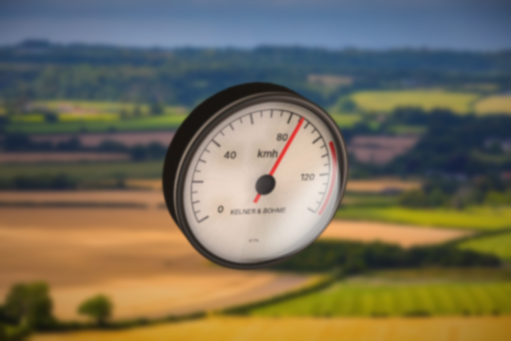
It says 85 km/h
